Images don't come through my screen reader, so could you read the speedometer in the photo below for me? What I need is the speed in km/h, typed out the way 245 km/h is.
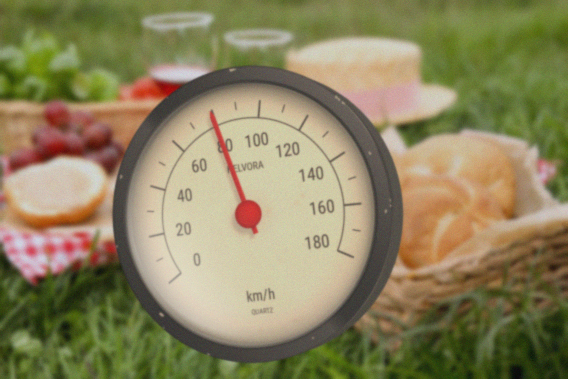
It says 80 km/h
